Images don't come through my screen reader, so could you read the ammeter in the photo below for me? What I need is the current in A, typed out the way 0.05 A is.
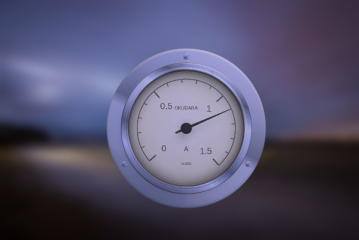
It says 1.1 A
